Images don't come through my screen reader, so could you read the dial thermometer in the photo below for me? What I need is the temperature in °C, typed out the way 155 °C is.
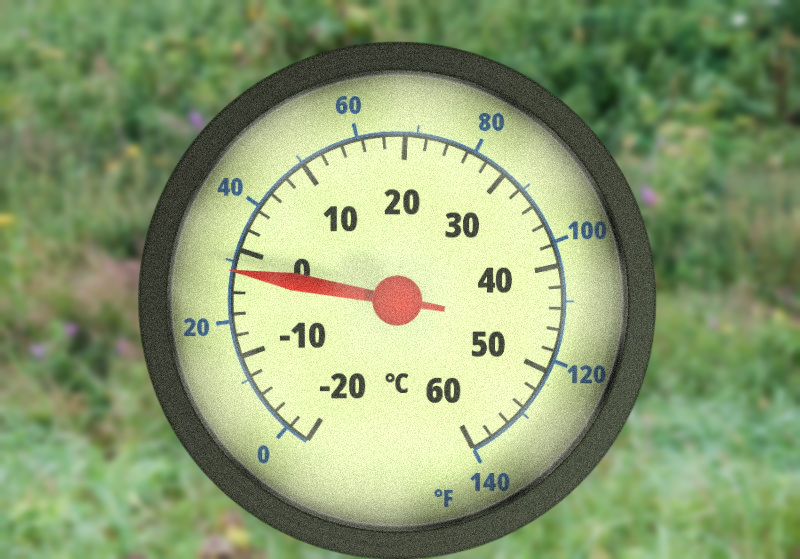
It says -2 °C
